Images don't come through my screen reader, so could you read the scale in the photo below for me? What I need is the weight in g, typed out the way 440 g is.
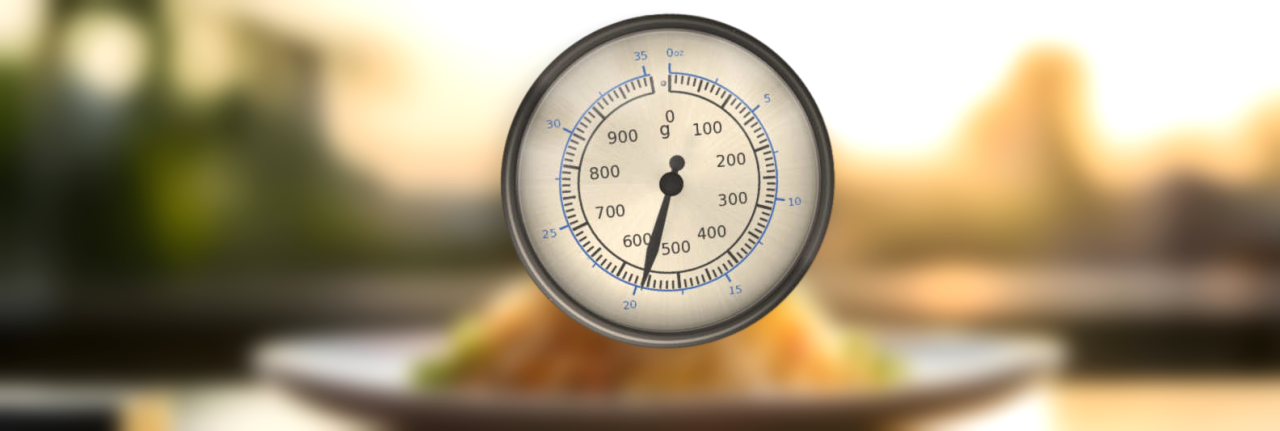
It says 560 g
